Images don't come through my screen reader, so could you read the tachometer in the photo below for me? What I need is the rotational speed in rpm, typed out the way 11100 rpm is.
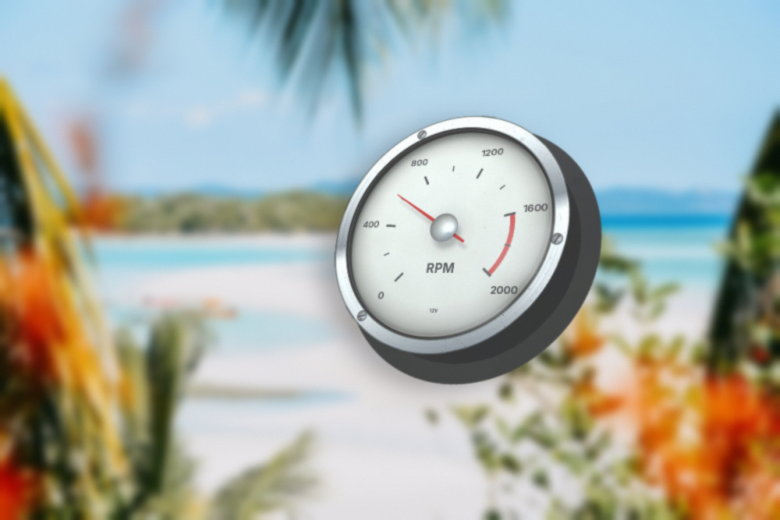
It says 600 rpm
